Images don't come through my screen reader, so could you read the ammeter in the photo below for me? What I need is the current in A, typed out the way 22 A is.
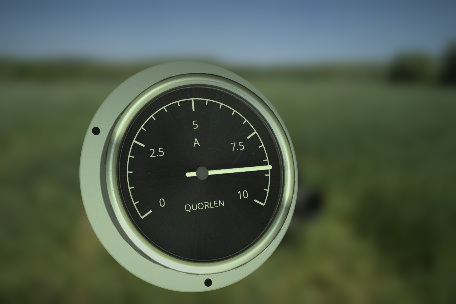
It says 8.75 A
